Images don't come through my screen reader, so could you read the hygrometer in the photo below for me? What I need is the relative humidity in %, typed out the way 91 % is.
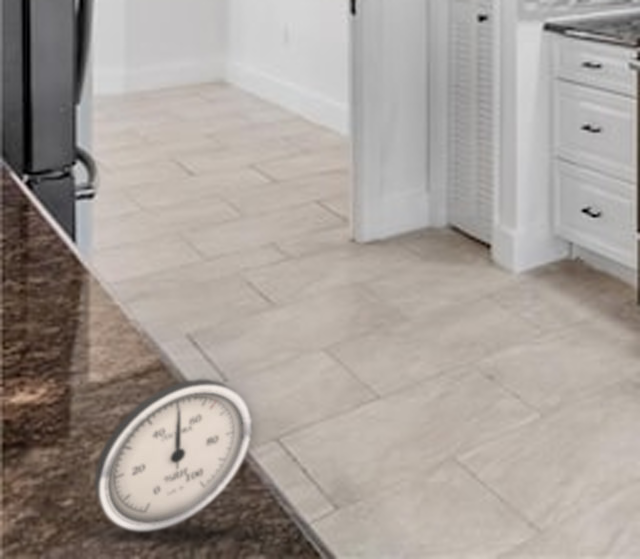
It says 50 %
